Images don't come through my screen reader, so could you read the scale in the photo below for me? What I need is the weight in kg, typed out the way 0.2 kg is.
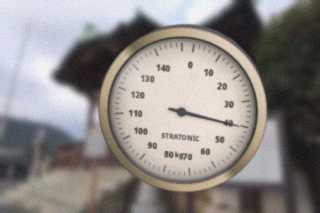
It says 40 kg
